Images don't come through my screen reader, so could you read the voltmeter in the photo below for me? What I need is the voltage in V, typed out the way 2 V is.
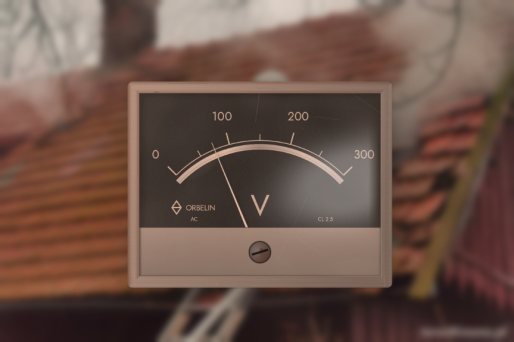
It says 75 V
